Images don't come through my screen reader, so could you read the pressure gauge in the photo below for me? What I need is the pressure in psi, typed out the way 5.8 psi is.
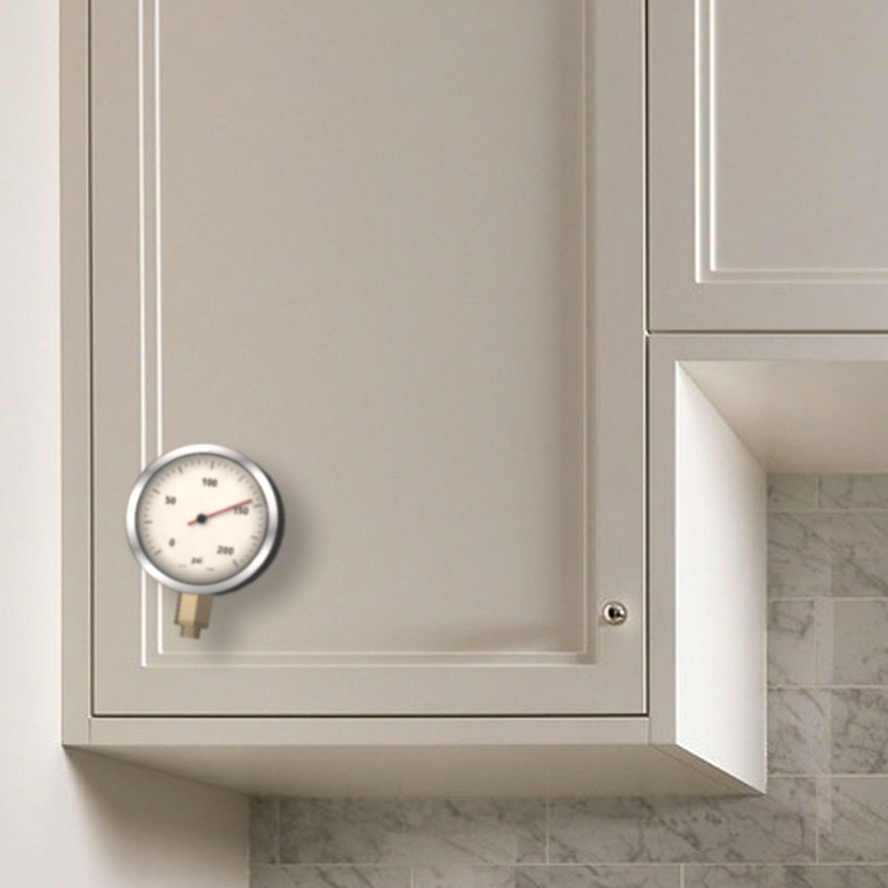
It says 145 psi
